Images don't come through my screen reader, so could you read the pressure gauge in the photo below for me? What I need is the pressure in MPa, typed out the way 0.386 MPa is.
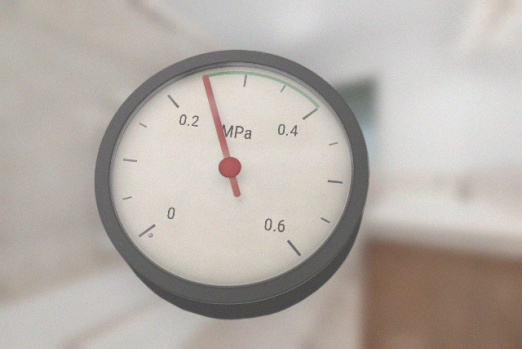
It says 0.25 MPa
